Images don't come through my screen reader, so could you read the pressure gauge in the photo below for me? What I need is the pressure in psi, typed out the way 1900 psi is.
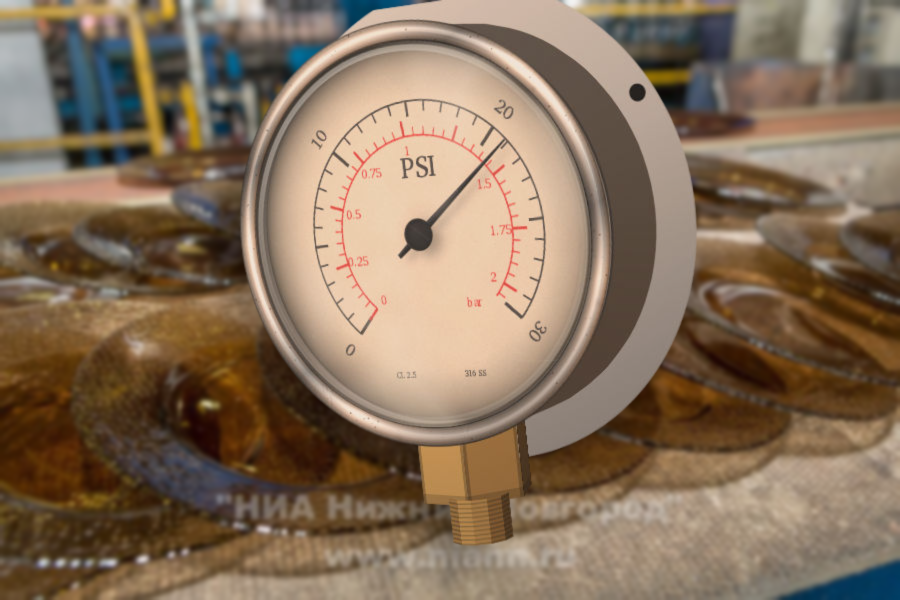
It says 21 psi
